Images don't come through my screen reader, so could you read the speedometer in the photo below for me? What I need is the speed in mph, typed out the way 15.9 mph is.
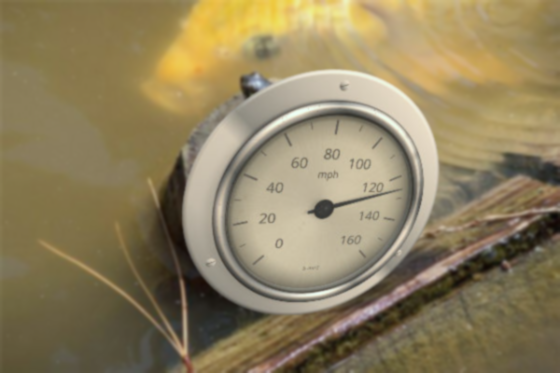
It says 125 mph
